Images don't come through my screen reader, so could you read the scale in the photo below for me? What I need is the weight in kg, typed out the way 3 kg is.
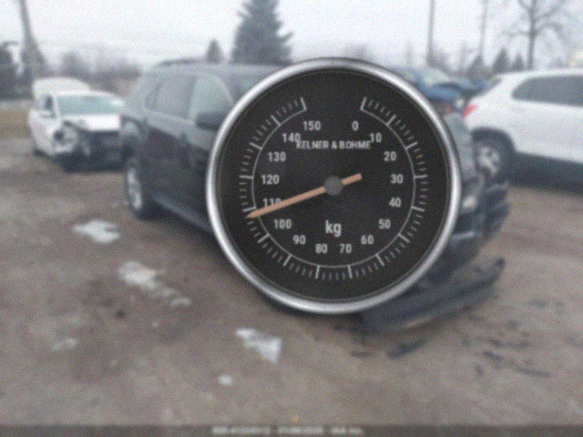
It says 108 kg
